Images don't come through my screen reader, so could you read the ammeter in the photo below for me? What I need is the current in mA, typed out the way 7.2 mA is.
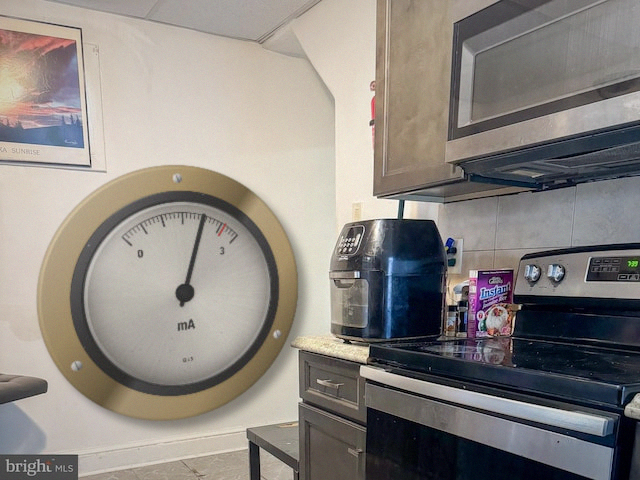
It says 2 mA
